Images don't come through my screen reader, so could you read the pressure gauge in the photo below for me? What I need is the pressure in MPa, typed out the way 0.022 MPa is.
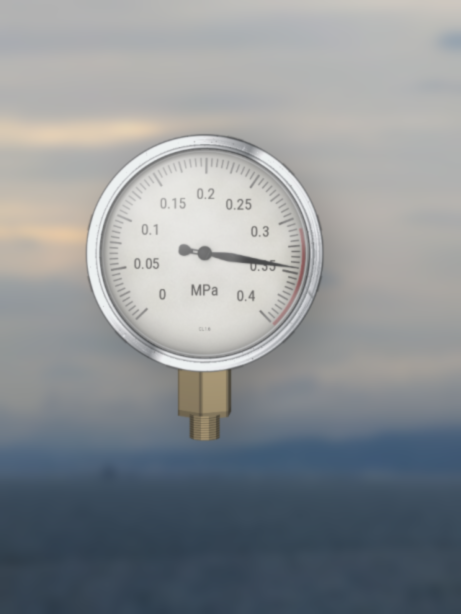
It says 0.345 MPa
